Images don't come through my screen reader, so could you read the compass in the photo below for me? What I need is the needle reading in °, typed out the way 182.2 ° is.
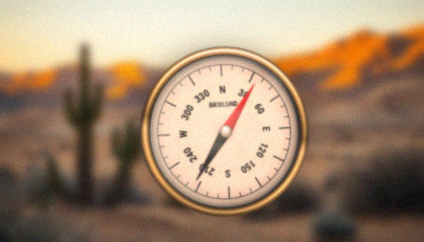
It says 35 °
